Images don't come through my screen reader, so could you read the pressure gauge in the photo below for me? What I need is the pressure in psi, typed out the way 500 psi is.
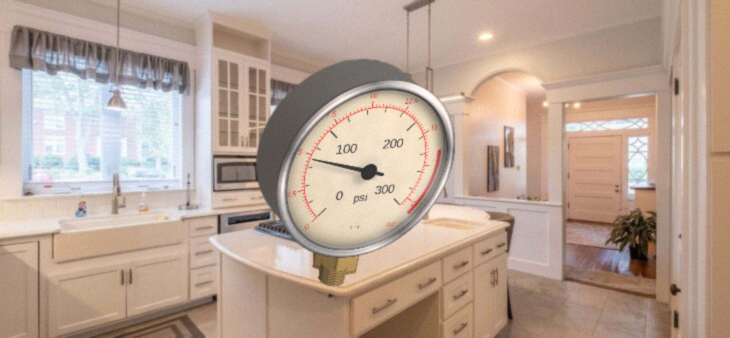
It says 70 psi
